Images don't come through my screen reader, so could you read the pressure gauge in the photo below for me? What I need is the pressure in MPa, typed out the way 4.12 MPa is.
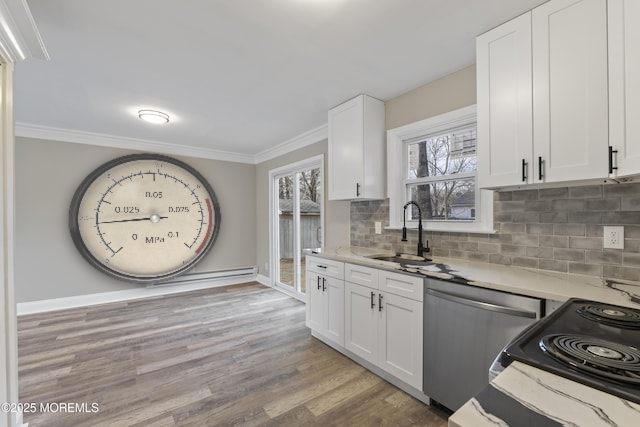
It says 0.015 MPa
